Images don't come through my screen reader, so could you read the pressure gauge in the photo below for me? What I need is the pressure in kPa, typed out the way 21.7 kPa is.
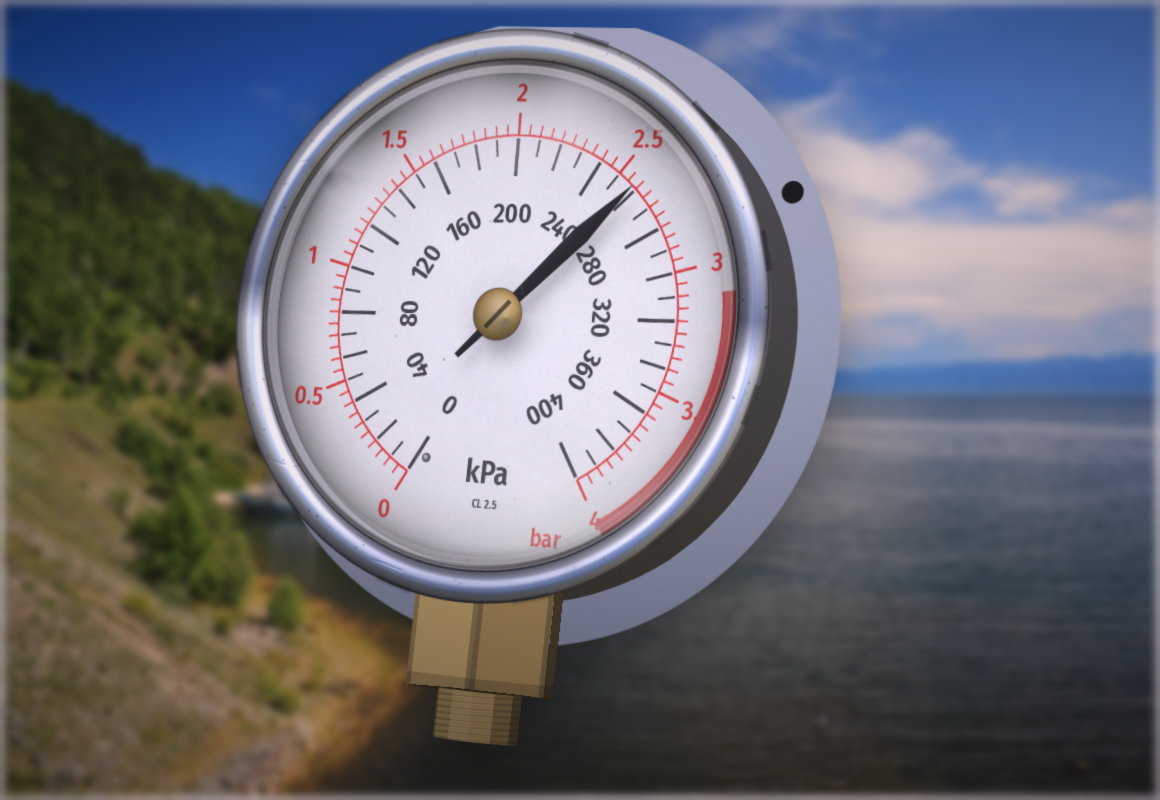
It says 260 kPa
